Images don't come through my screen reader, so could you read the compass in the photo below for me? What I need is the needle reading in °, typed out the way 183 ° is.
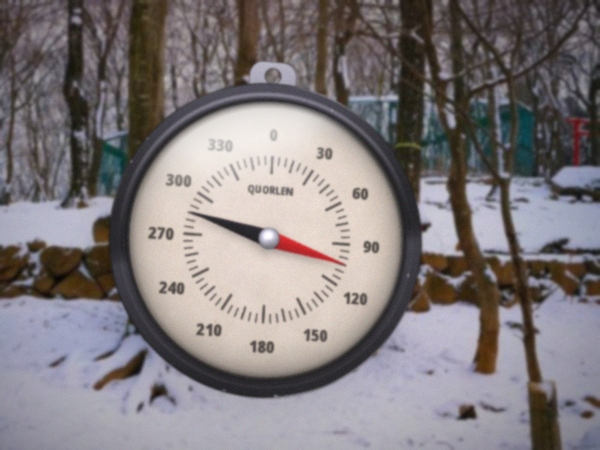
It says 105 °
